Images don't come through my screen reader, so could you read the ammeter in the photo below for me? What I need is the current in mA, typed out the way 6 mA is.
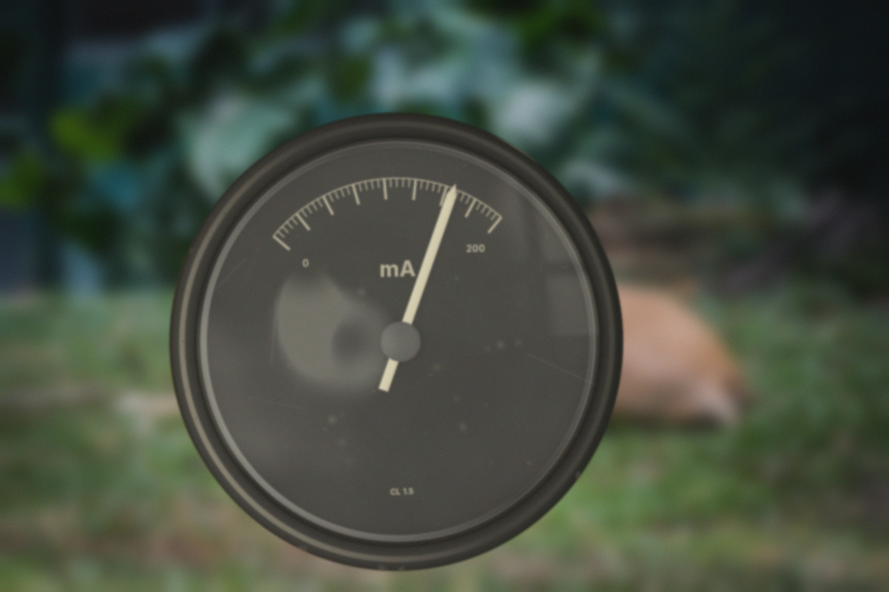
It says 155 mA
